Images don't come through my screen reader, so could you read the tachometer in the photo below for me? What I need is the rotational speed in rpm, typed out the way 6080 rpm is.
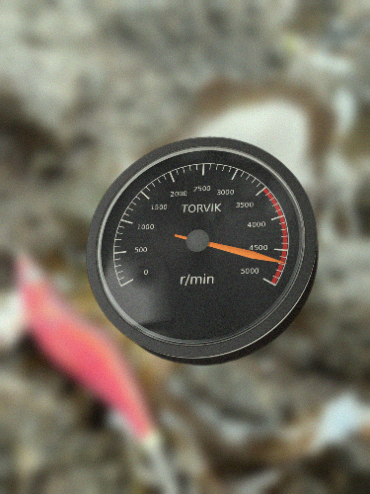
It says 4700 rpm
